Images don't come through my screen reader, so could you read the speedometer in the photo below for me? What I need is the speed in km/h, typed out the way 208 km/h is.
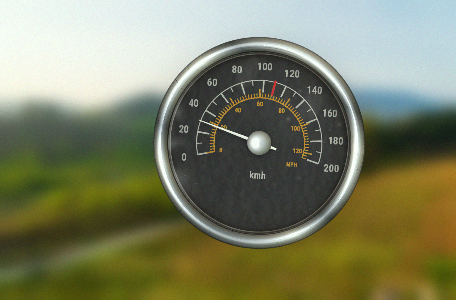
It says 30 km/h
